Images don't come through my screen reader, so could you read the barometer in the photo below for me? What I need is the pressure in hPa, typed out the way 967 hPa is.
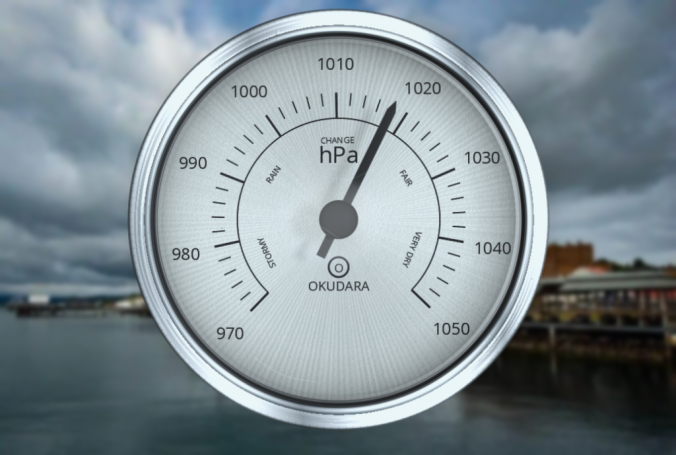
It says 1018 hPa
